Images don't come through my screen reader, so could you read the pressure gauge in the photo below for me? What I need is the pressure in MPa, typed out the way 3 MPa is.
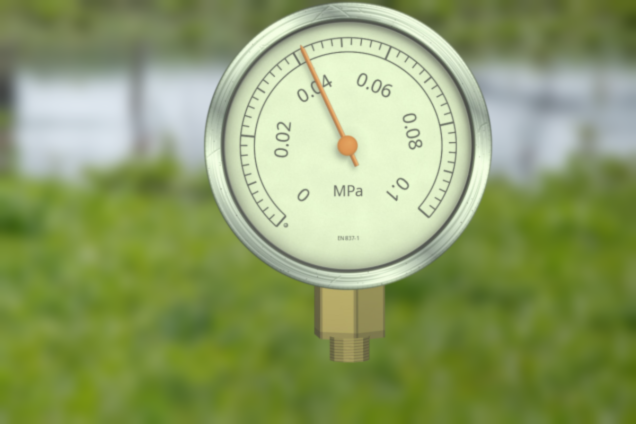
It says 0.042 MPa
